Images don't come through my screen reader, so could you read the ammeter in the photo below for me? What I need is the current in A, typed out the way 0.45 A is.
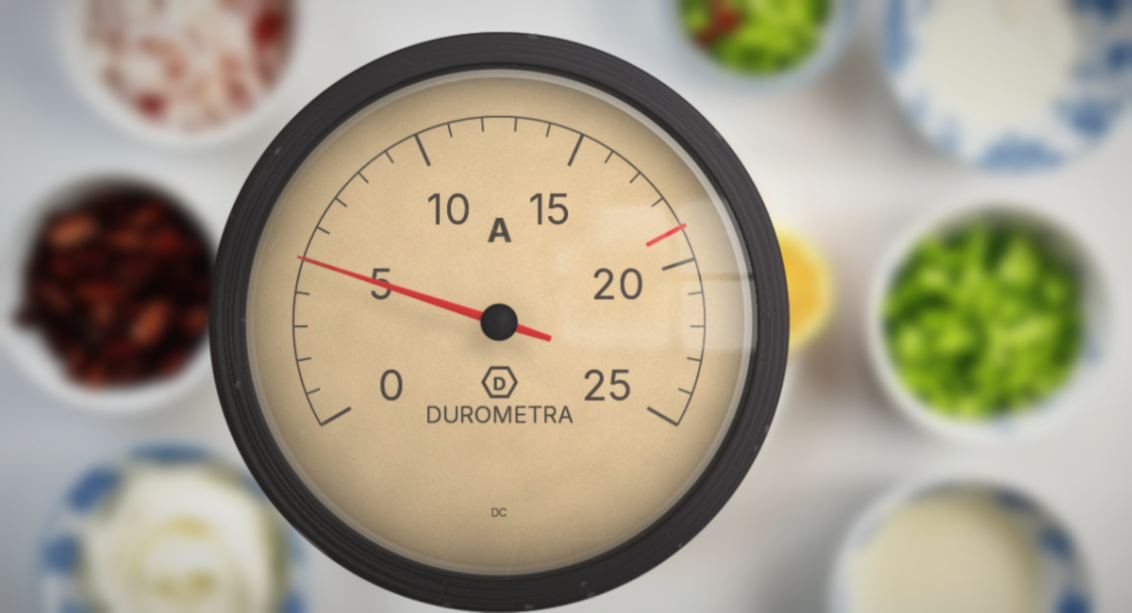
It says 5 A
